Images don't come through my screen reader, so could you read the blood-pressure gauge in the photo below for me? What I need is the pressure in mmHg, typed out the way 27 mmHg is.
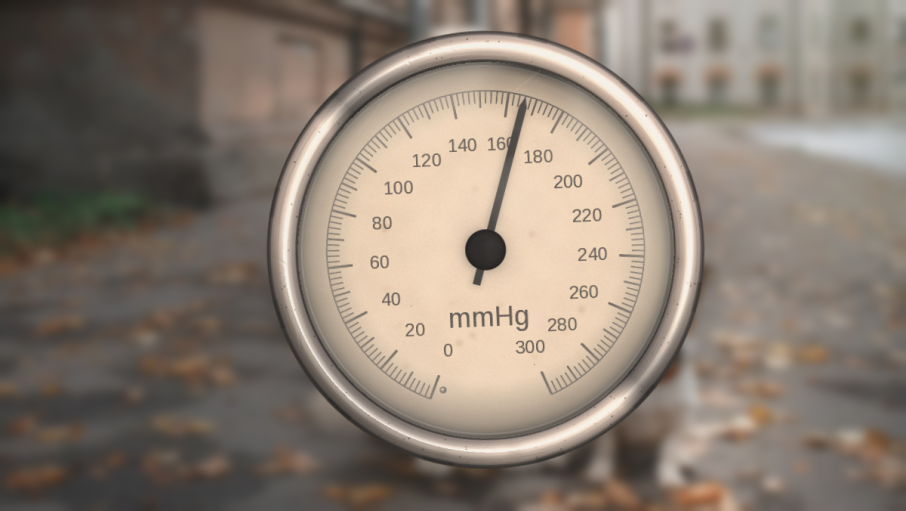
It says 166 mmHg
